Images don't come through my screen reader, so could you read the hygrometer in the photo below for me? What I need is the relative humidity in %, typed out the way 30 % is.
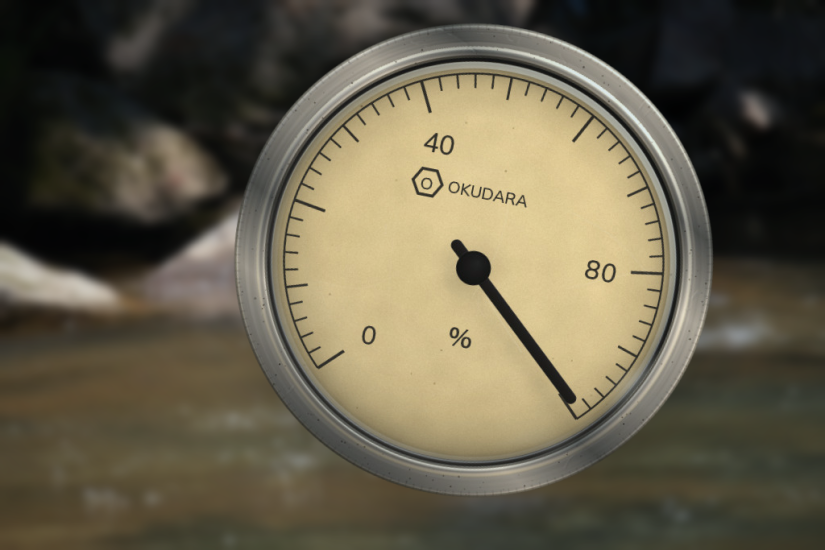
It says 99 %
